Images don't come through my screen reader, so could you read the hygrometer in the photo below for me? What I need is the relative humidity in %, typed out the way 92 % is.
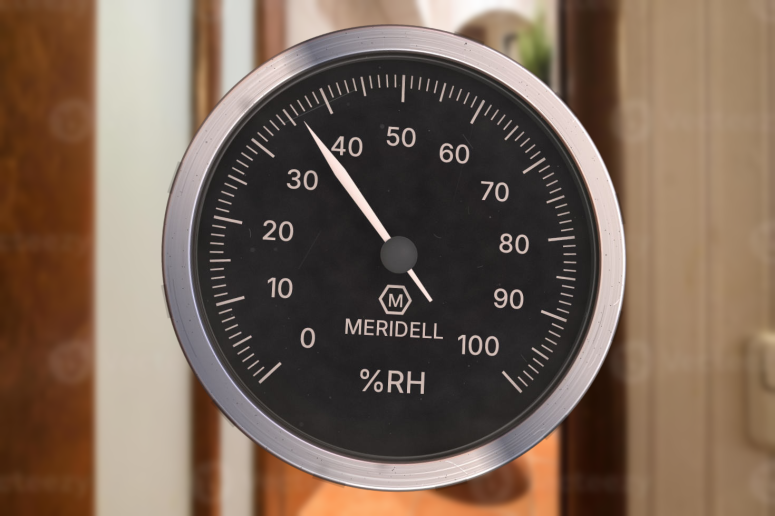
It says 36 %
